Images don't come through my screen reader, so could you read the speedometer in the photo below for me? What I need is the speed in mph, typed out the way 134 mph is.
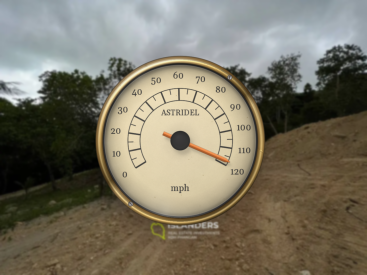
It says 117.5 mph
